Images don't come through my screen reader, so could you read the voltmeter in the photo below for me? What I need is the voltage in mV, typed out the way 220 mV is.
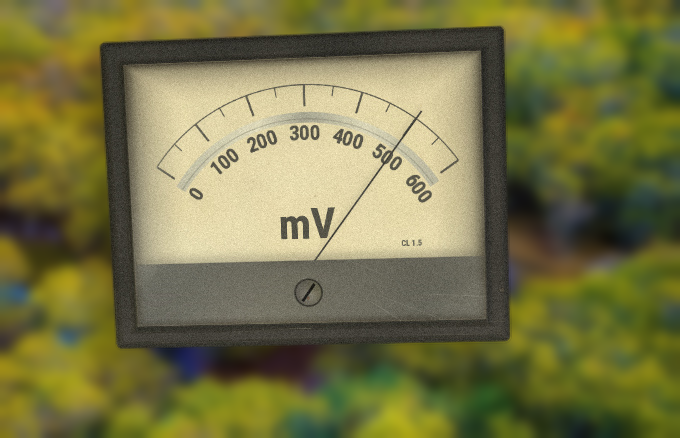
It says 500 mV
